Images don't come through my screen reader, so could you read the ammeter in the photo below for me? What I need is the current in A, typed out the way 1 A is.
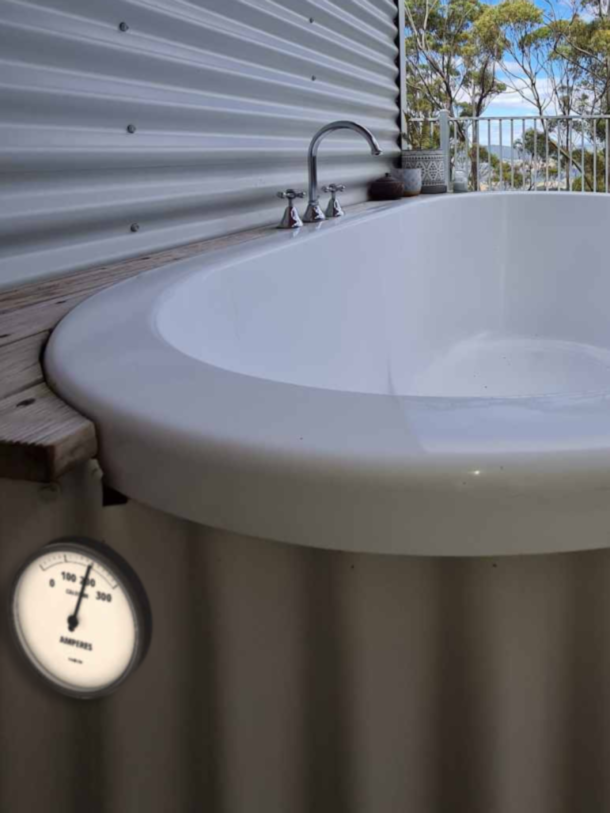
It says 200 A
